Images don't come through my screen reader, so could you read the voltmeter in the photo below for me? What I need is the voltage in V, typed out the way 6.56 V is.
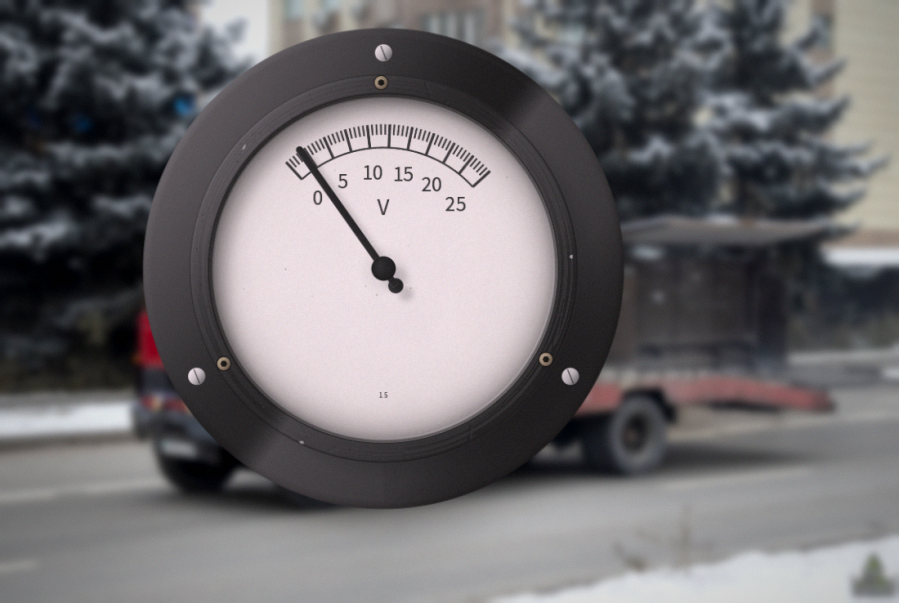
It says 2 V
